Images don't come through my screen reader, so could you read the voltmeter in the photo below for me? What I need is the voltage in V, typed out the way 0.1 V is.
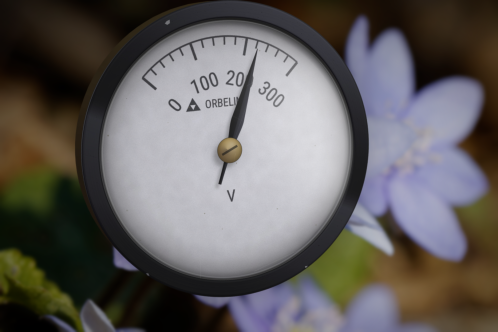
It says 220 V
